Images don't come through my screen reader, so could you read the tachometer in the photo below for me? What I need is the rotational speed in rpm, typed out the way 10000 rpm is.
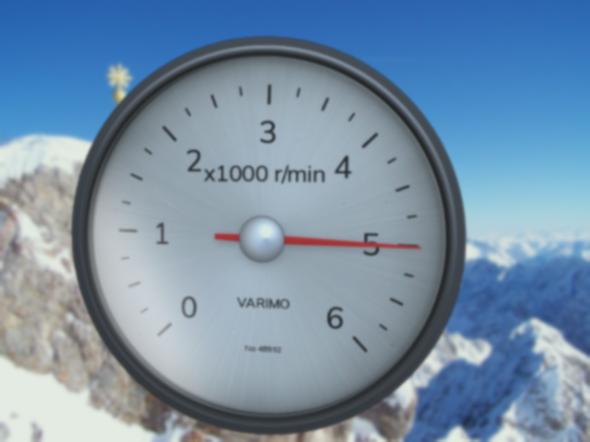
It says 5000 rpm
